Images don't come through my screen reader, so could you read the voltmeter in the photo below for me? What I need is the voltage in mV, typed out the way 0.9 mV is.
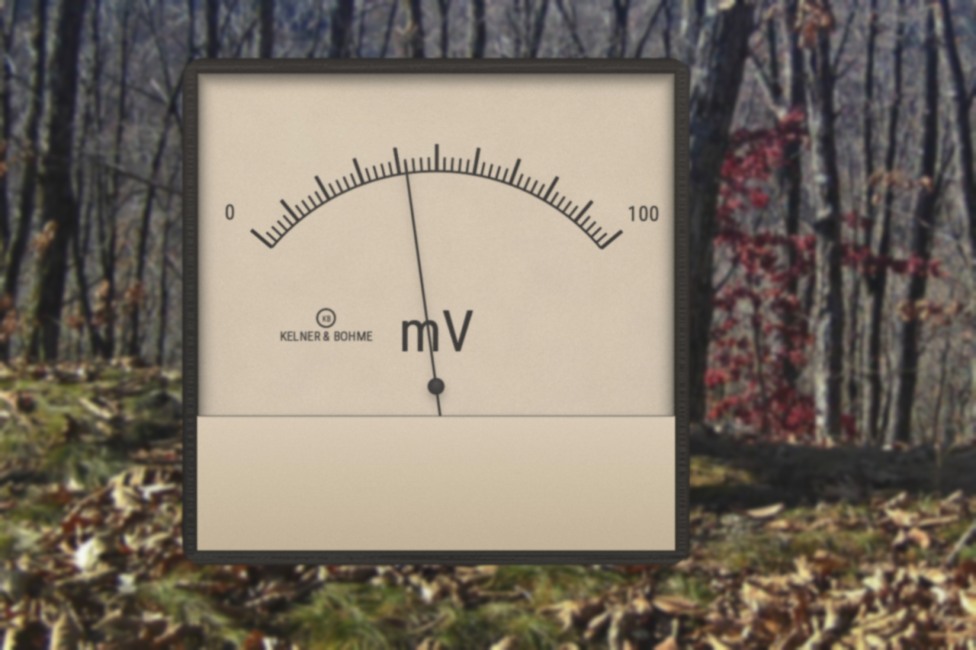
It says 42 mV
